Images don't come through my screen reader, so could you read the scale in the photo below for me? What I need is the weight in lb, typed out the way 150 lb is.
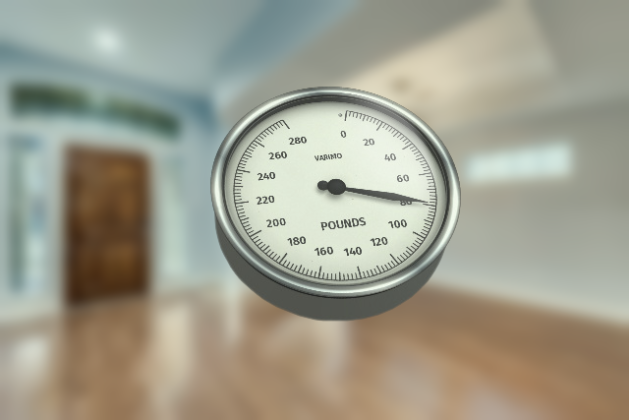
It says 80 lb
